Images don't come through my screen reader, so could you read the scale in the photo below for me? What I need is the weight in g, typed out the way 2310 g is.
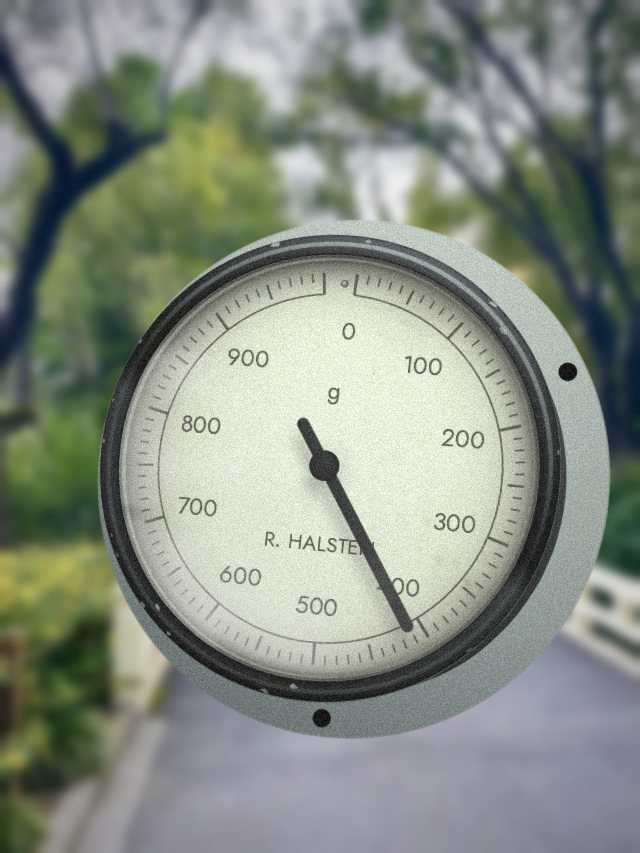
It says 410 g
